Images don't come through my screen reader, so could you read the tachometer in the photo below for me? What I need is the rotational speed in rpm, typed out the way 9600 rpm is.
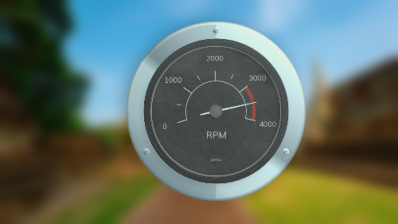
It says 3500 rpm
